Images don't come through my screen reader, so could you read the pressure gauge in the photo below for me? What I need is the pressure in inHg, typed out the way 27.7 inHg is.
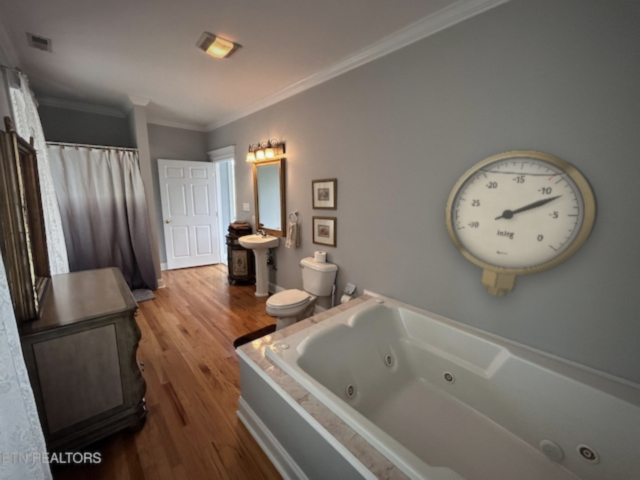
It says -8 inHg
